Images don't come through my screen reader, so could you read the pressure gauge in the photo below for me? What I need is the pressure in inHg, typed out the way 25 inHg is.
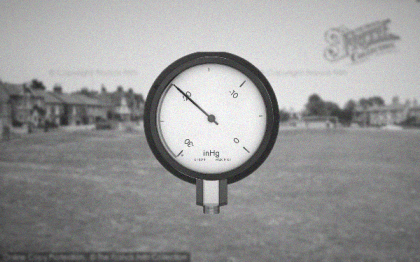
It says -20 inHg
